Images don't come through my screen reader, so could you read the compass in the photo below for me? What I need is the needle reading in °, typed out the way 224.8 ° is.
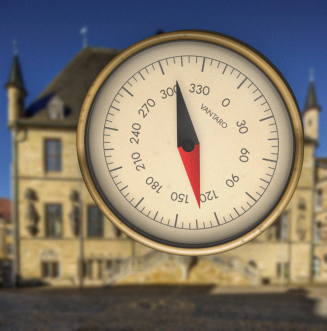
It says 130 °
